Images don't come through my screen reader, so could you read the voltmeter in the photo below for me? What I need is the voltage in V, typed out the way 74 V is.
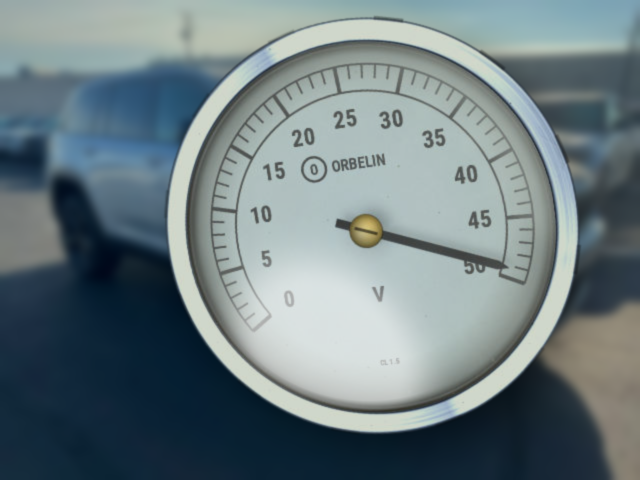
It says 49 V
